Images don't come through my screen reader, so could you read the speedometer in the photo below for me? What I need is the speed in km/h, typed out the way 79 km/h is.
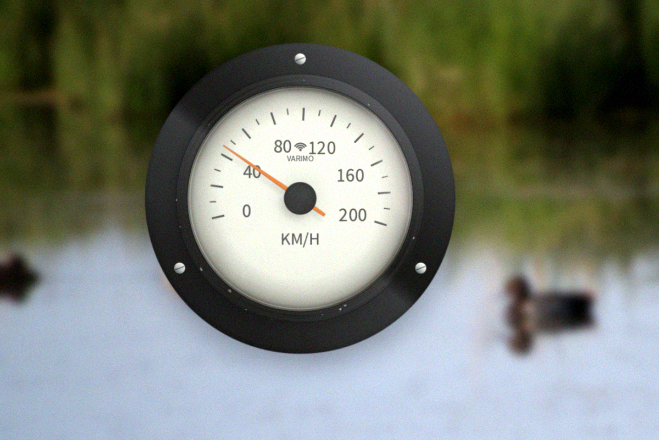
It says 45 km/h
